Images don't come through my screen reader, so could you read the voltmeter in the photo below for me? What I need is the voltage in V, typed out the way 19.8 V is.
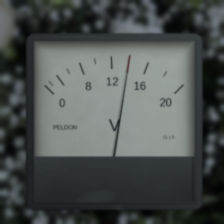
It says 14 V
